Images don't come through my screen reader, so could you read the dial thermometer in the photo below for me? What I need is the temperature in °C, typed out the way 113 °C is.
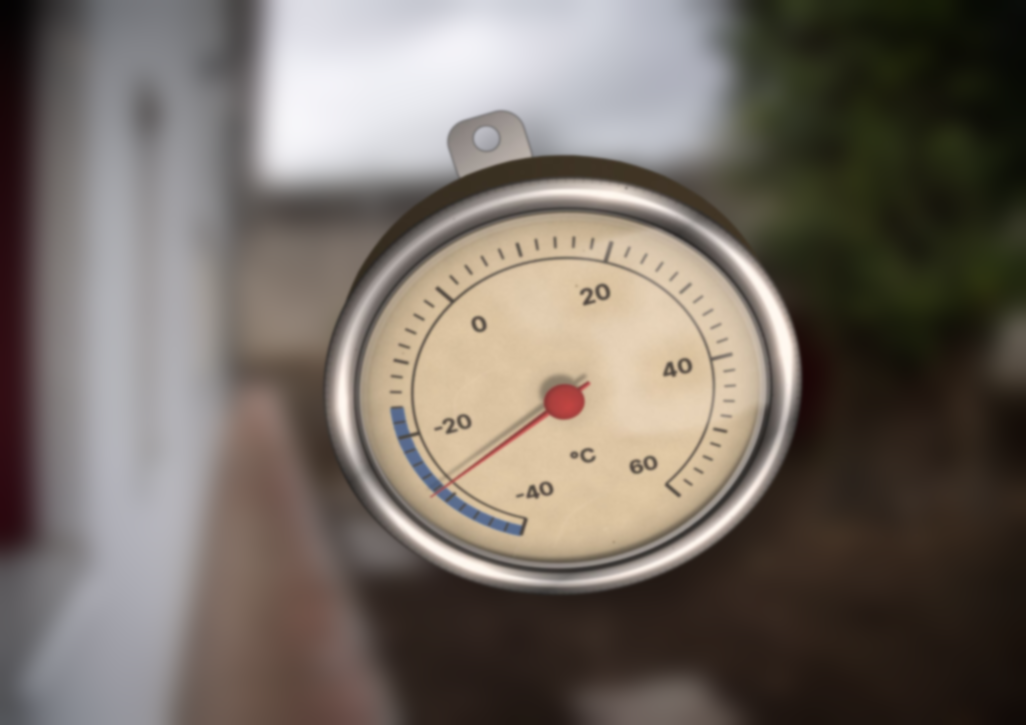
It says -28 °C
